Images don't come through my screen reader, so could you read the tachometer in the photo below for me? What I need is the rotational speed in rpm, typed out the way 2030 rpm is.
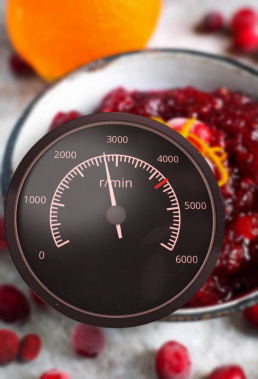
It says 2700 rpm
